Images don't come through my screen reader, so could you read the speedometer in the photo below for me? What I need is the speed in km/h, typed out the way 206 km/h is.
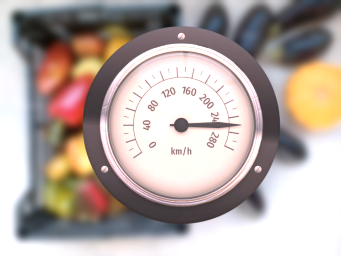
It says 250 km/h
